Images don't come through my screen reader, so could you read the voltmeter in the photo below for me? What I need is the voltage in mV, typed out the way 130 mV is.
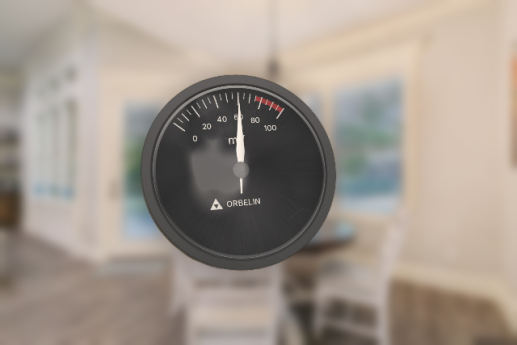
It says 60 mV
